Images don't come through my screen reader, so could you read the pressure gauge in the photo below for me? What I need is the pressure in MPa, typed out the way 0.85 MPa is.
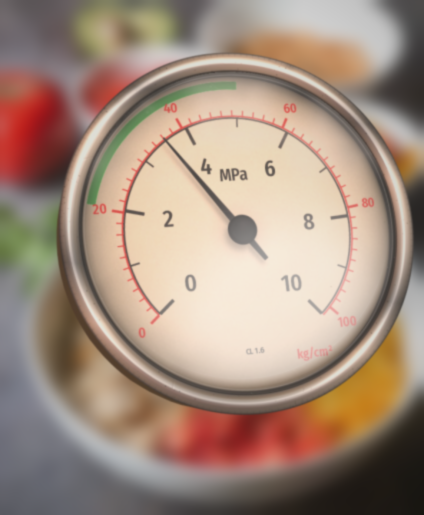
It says 3.5 MPa
